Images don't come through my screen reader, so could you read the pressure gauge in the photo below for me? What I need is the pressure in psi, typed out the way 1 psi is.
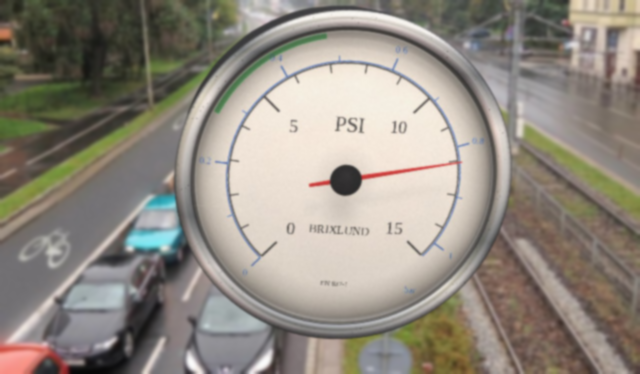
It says 12 psi
